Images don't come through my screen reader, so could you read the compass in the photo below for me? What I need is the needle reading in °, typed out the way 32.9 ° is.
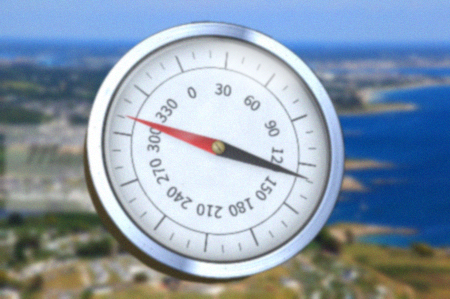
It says 310 °
